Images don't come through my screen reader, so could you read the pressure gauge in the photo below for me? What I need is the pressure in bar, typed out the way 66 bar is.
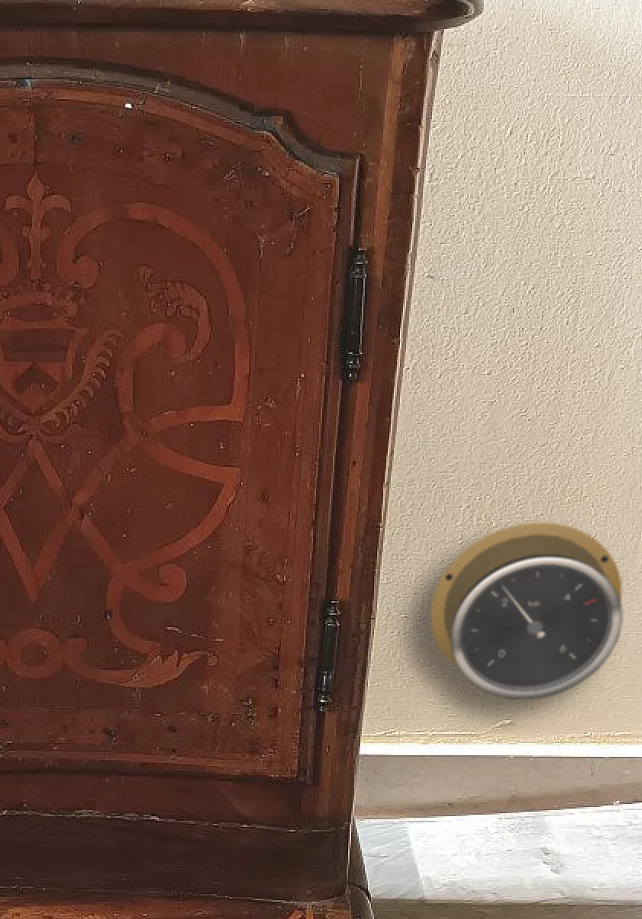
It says 2.25 bar
